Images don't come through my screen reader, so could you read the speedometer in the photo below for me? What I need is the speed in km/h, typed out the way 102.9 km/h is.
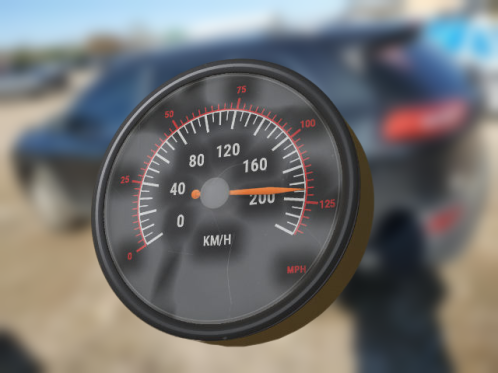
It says 195 km/h
